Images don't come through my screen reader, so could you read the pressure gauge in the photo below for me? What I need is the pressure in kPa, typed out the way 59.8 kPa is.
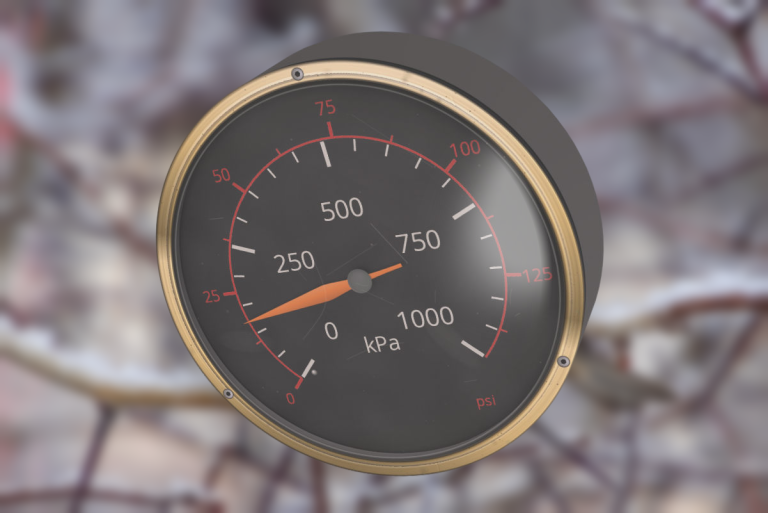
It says 125 kPa
